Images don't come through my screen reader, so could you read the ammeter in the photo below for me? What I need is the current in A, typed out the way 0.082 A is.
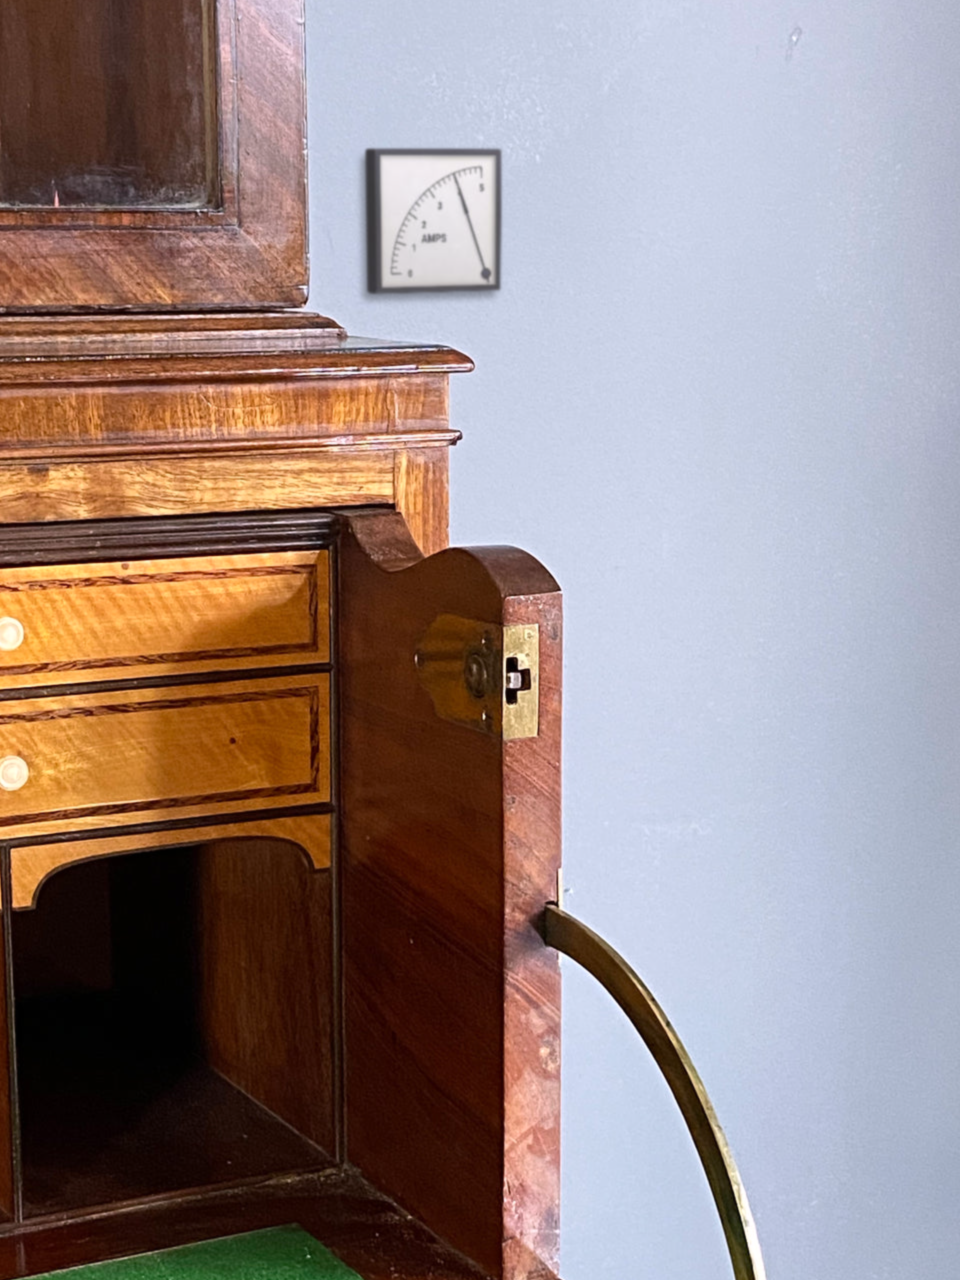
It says 4 A
